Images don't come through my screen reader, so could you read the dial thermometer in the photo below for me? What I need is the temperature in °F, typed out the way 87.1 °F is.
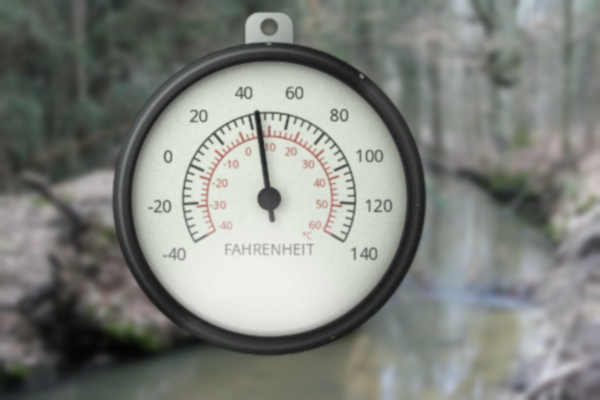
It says 44 °F
